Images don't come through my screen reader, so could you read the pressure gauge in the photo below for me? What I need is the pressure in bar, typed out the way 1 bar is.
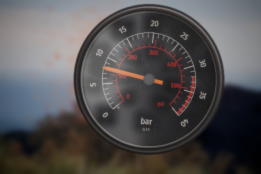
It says 8 bar
